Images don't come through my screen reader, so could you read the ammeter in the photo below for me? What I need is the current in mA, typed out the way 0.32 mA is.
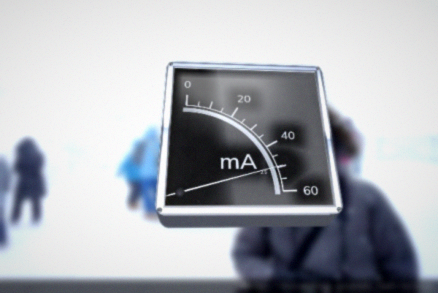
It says 50 mA
